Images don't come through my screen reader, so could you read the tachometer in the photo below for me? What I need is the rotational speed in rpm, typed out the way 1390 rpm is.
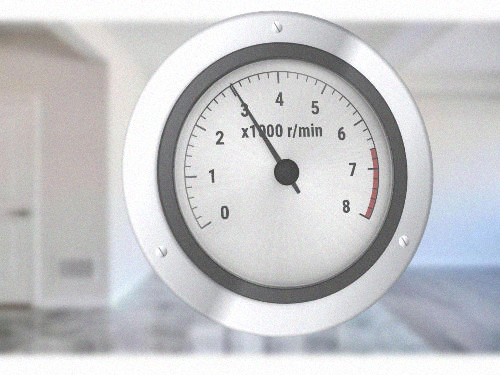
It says 3000 rpm
